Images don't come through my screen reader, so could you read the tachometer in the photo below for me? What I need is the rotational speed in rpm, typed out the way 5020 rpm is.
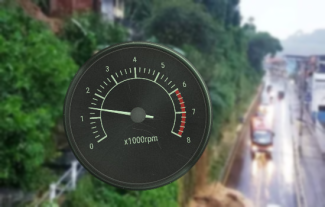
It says 1400 rpm
